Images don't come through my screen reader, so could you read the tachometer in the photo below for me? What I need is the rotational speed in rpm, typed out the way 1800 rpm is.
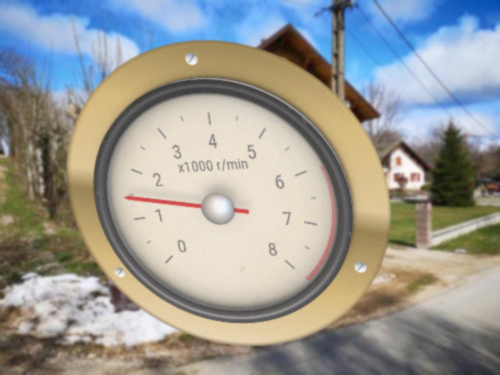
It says 1500 rpm
